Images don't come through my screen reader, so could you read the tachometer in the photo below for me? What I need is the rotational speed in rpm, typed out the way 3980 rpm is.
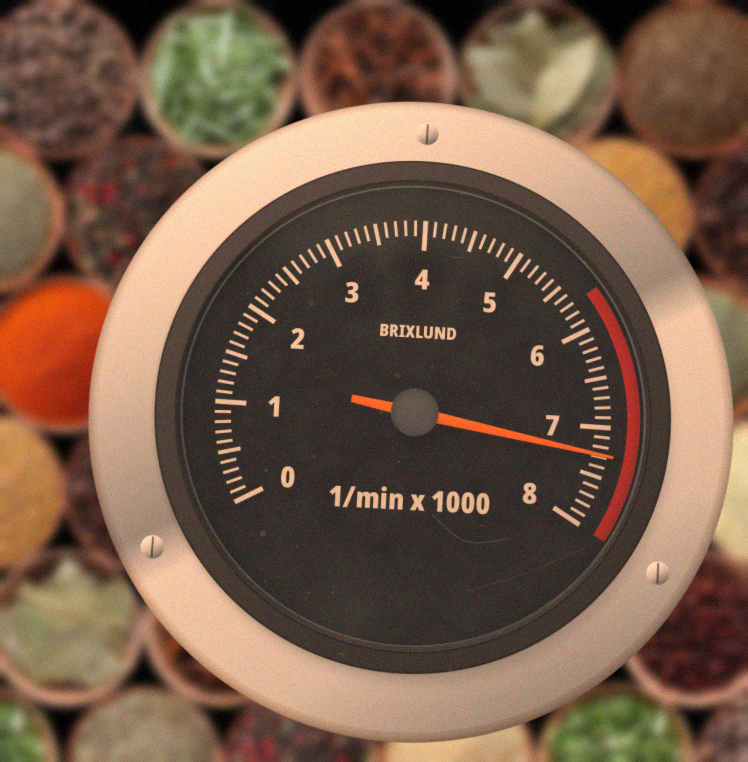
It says 7300 rpm
